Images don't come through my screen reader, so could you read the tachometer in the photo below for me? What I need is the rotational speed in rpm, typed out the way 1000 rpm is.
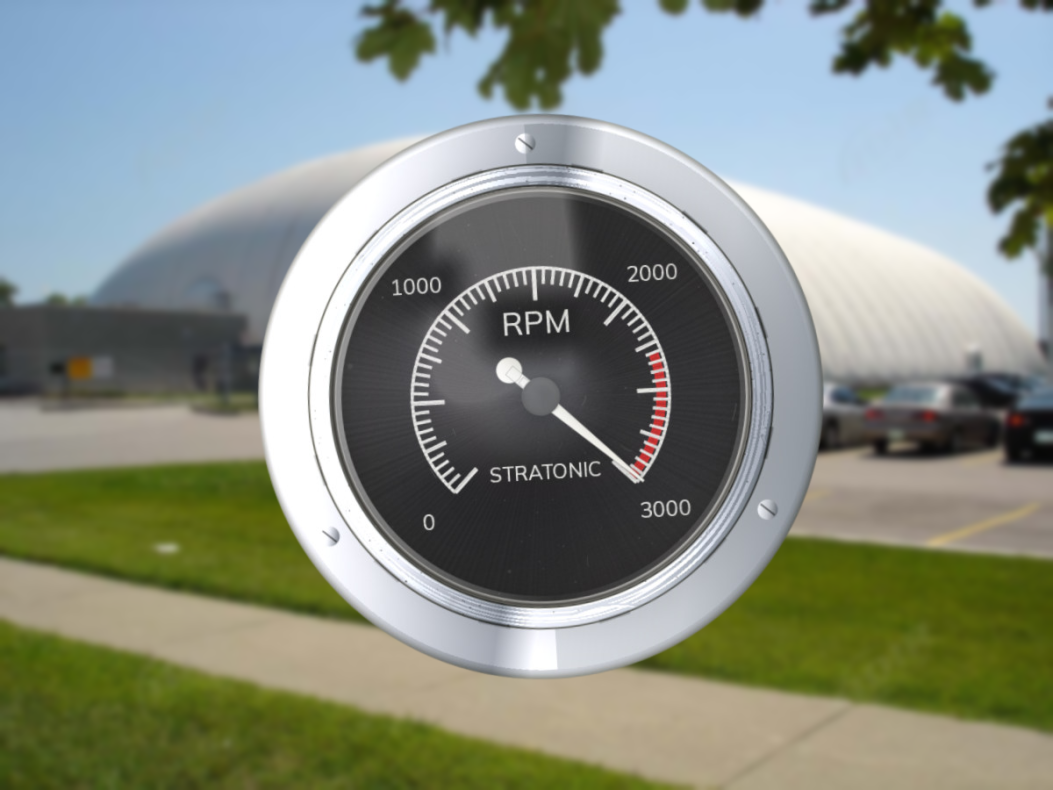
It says 2975 rpm
